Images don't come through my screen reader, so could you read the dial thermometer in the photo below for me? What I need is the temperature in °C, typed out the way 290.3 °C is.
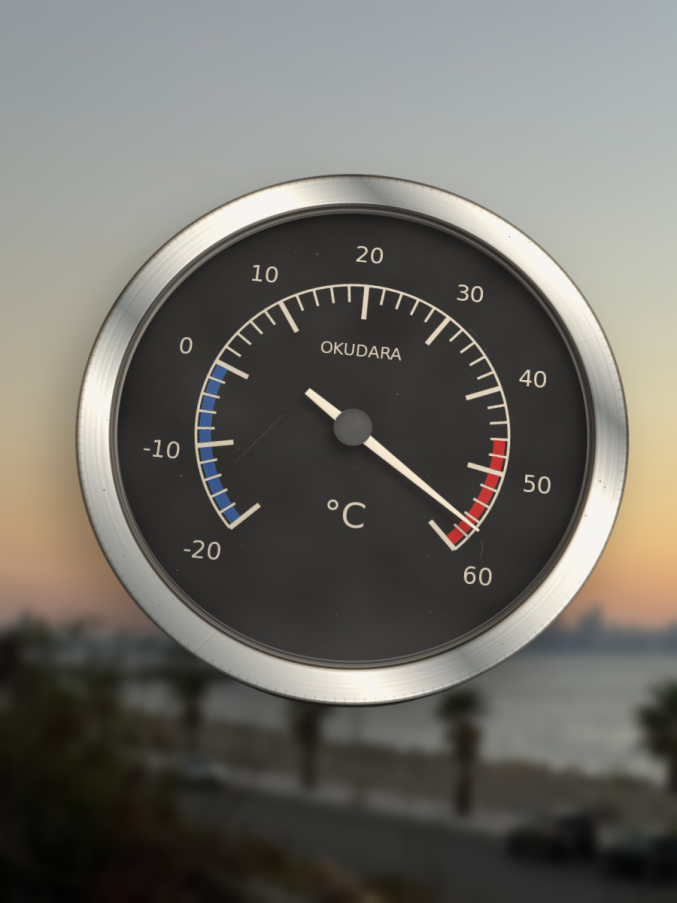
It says 57 °C
